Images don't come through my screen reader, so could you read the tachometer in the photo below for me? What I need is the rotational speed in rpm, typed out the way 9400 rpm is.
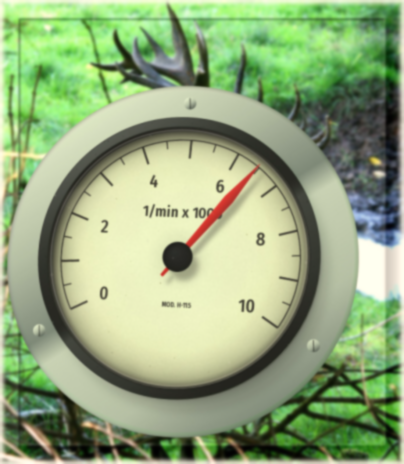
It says 6500 rpm
